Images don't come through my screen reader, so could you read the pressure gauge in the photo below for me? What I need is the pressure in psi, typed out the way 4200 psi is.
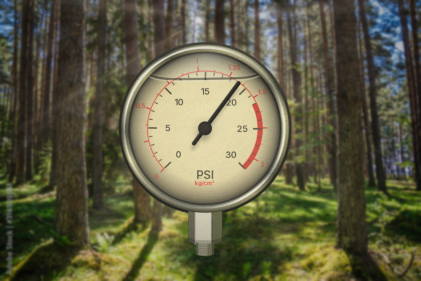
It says 19 psi
